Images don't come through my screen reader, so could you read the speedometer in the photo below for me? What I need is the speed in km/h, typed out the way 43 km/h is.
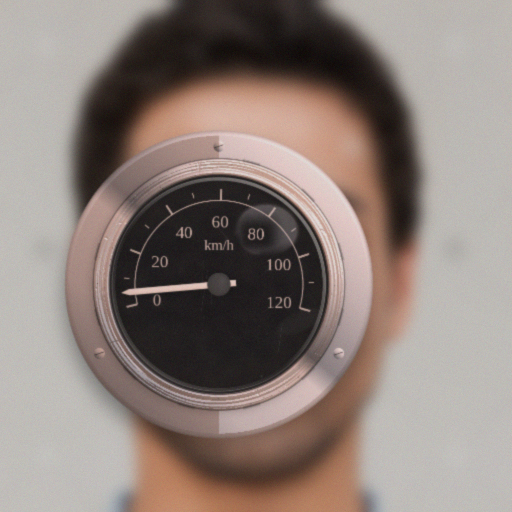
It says 5 km/h
